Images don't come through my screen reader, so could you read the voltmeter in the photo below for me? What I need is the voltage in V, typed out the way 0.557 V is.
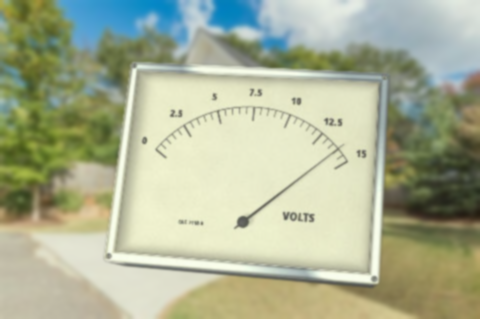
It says 14 V
